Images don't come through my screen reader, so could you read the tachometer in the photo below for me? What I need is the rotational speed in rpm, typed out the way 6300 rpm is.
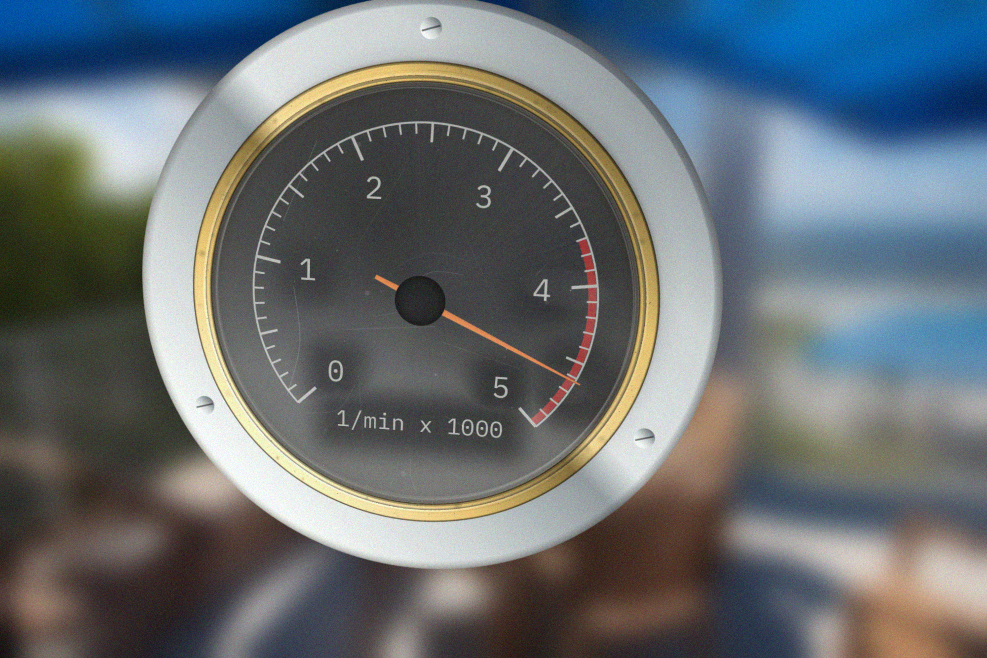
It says 4600 rpm
